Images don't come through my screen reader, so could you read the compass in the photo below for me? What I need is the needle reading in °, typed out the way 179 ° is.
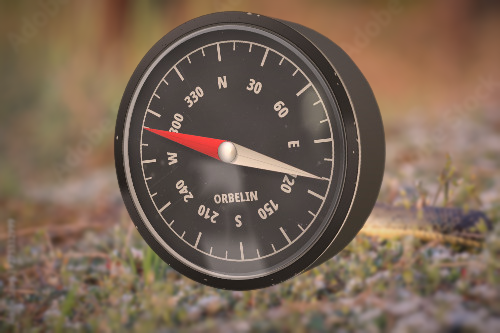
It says 290 °
